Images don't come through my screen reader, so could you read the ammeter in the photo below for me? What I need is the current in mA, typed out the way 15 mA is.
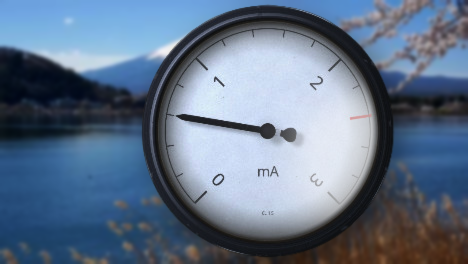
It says 0.6 mA
